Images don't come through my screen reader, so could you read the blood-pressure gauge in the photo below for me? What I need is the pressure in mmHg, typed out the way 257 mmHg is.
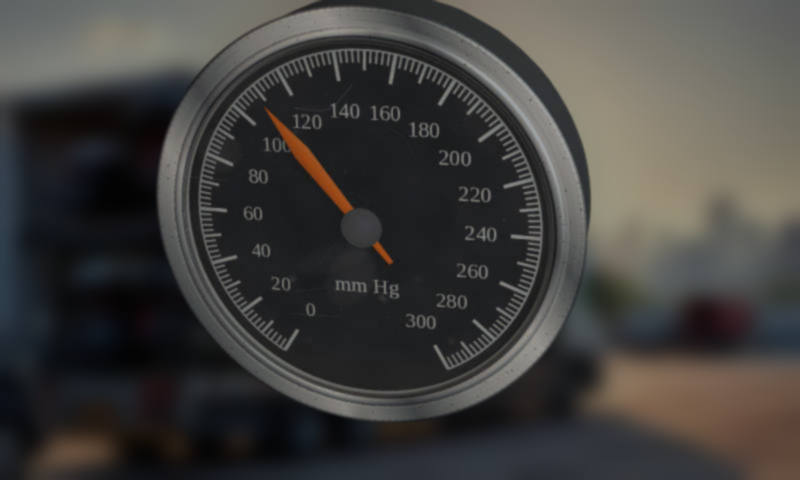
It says 110 mmHg
